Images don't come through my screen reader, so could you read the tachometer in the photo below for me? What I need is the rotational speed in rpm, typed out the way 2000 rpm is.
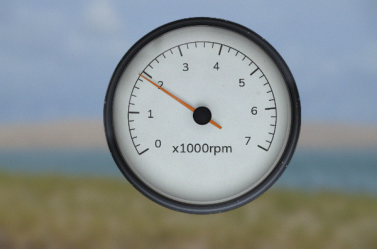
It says 1900 rpm
